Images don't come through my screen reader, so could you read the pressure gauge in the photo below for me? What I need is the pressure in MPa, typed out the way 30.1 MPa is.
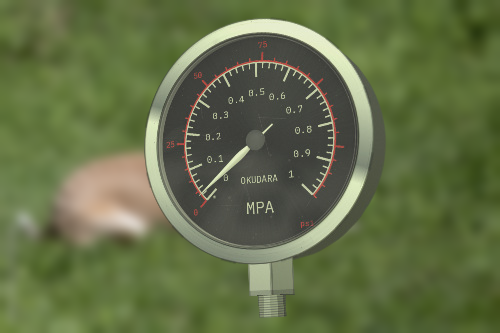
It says 0.02 MPa
